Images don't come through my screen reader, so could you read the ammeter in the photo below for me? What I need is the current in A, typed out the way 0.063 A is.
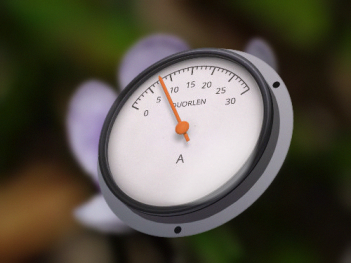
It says 8 A
